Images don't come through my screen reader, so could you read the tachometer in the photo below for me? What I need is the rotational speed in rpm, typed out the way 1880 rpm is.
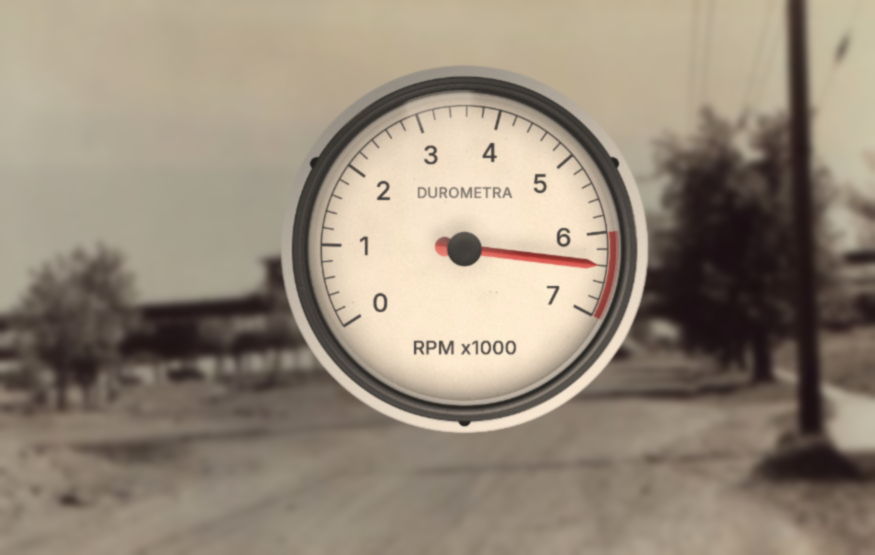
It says 6400 rpm
